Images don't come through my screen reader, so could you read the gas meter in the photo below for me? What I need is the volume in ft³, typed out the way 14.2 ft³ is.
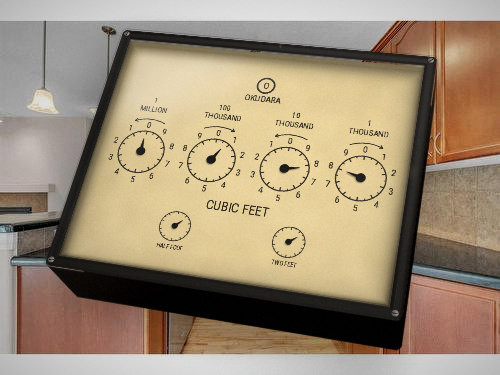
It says 7800 ft³
